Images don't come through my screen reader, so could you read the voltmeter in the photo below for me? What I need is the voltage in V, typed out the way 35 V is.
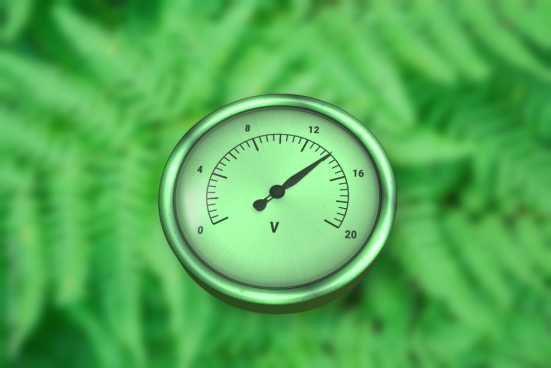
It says 14 V
